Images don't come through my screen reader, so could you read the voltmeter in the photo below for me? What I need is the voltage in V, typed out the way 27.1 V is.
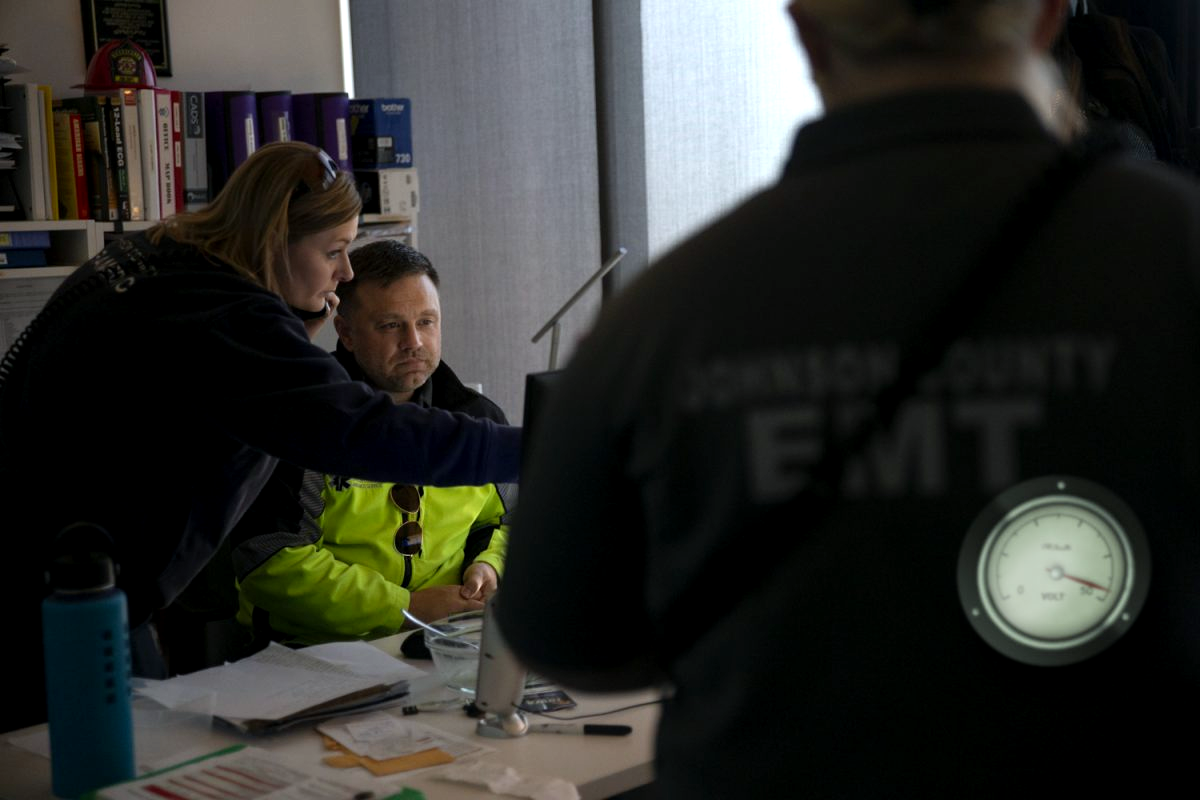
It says 47.5 V
